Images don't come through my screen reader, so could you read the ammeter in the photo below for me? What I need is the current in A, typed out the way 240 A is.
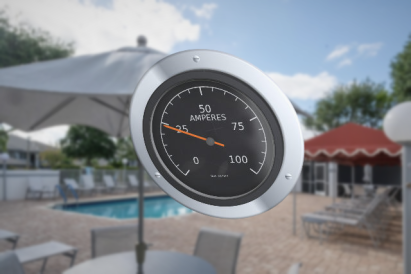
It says 25 A
